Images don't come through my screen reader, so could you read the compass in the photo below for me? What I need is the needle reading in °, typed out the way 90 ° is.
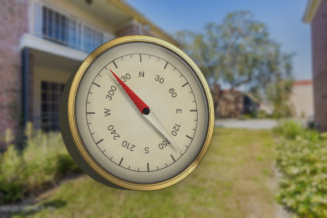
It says 320 °
